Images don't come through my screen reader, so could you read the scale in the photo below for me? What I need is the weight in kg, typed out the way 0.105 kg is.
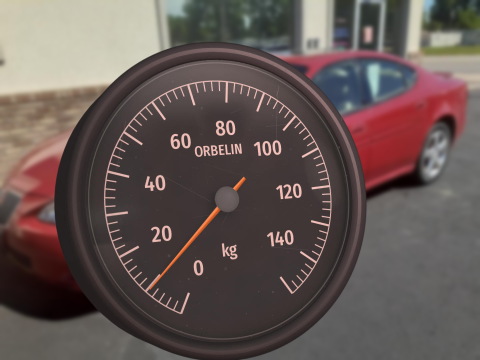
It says 10 kg
